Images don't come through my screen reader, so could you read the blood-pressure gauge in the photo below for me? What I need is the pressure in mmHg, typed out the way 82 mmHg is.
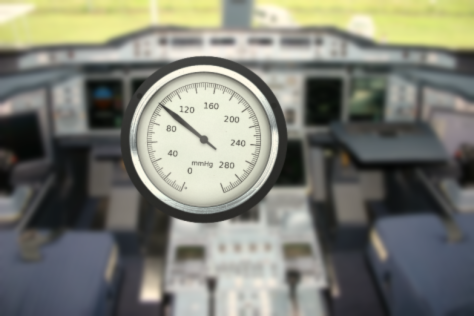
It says 100 mmHg
